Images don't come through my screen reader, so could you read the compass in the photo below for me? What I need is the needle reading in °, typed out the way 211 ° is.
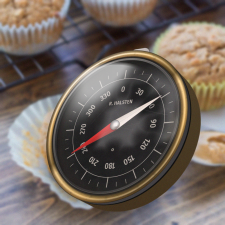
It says 240 °
